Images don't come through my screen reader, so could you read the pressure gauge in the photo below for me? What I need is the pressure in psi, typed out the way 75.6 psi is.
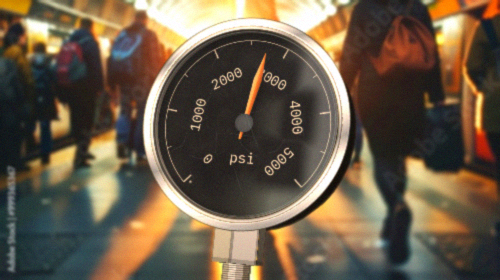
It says 2750 psi
